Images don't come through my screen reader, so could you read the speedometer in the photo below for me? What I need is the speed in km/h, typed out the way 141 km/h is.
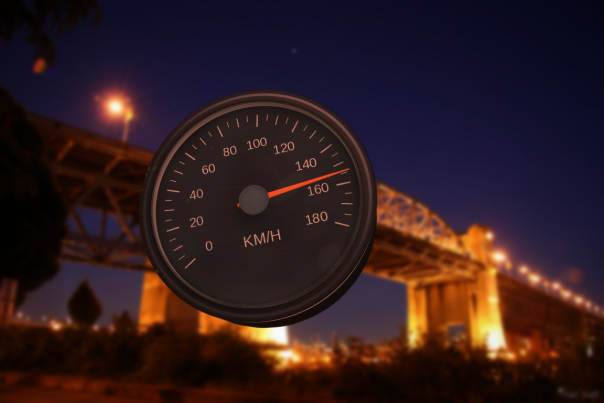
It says 155 km/h
